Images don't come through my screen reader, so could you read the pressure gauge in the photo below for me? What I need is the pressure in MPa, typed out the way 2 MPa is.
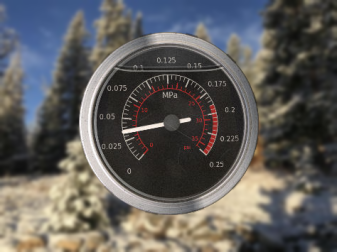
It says 0.035 MPa
